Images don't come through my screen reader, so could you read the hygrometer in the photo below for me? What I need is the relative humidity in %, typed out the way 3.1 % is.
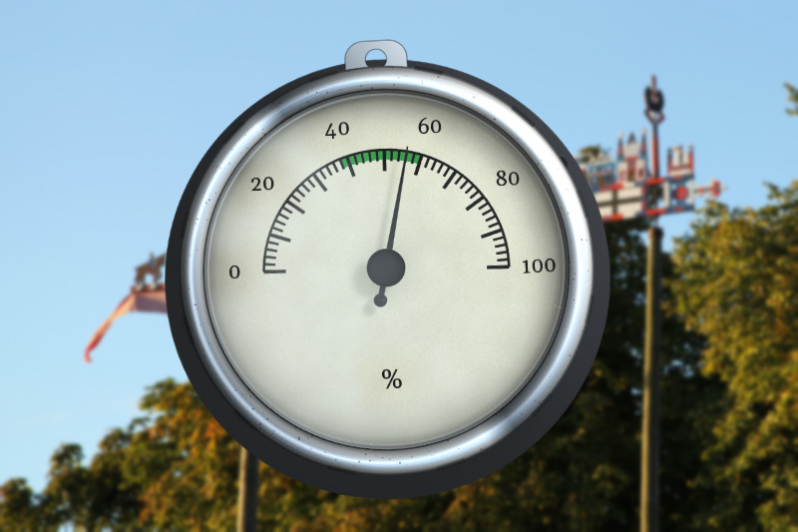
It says 56 %
